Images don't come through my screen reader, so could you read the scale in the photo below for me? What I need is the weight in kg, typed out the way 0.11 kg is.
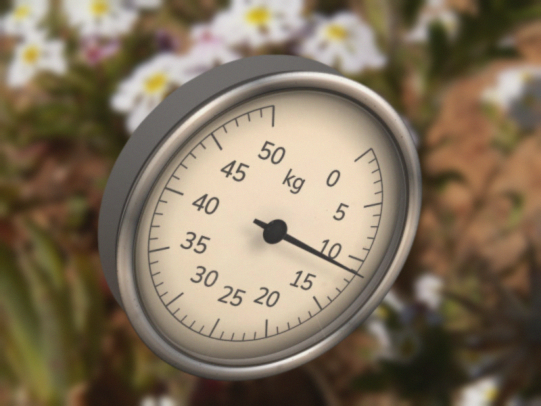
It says 11 kg
